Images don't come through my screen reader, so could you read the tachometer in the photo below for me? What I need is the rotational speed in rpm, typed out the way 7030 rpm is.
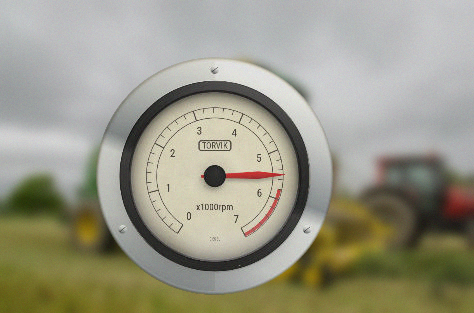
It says 5500 rpm
